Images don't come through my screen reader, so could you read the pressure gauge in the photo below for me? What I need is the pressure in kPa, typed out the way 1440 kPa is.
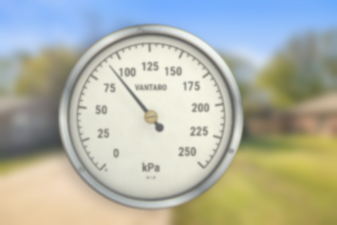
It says 90 kPa
